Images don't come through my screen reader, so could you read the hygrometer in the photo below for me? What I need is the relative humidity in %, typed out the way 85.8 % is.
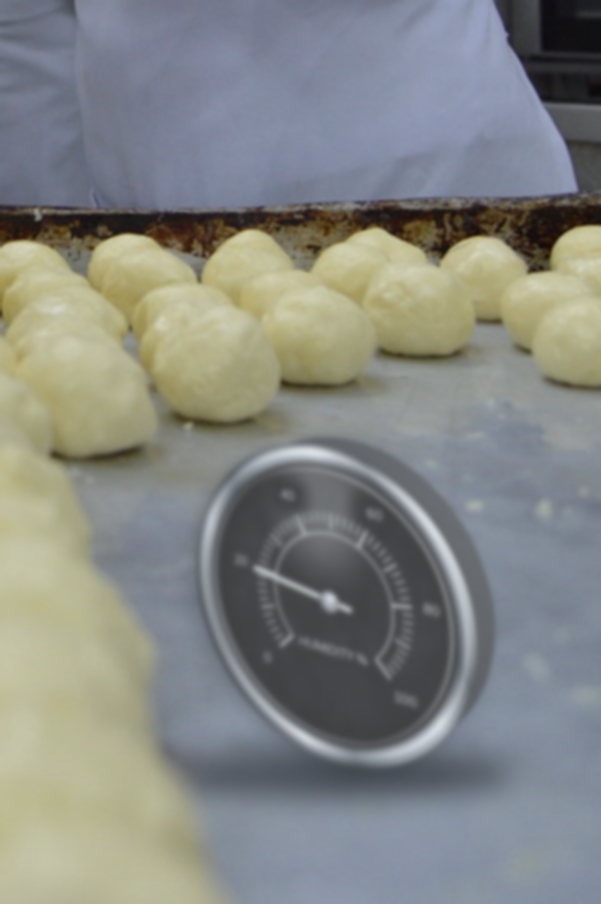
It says 20 %
